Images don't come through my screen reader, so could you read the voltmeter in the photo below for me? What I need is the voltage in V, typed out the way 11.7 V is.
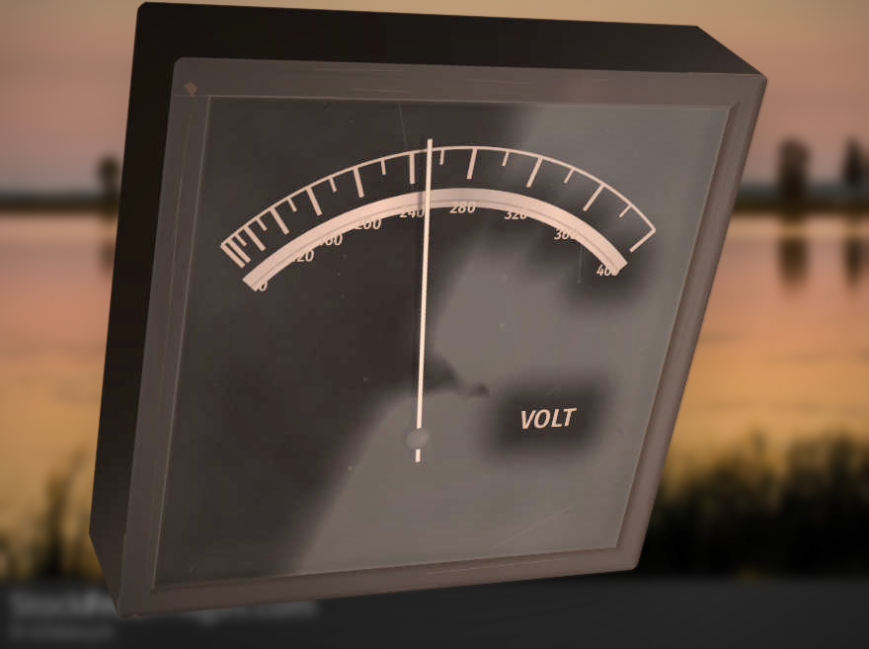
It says 250 V
